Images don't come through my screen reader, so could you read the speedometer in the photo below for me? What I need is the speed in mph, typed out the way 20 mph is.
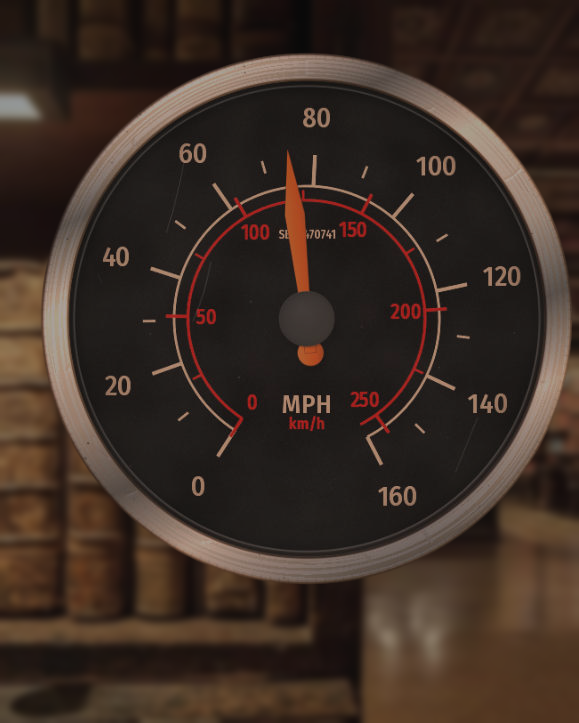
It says 75 mph
